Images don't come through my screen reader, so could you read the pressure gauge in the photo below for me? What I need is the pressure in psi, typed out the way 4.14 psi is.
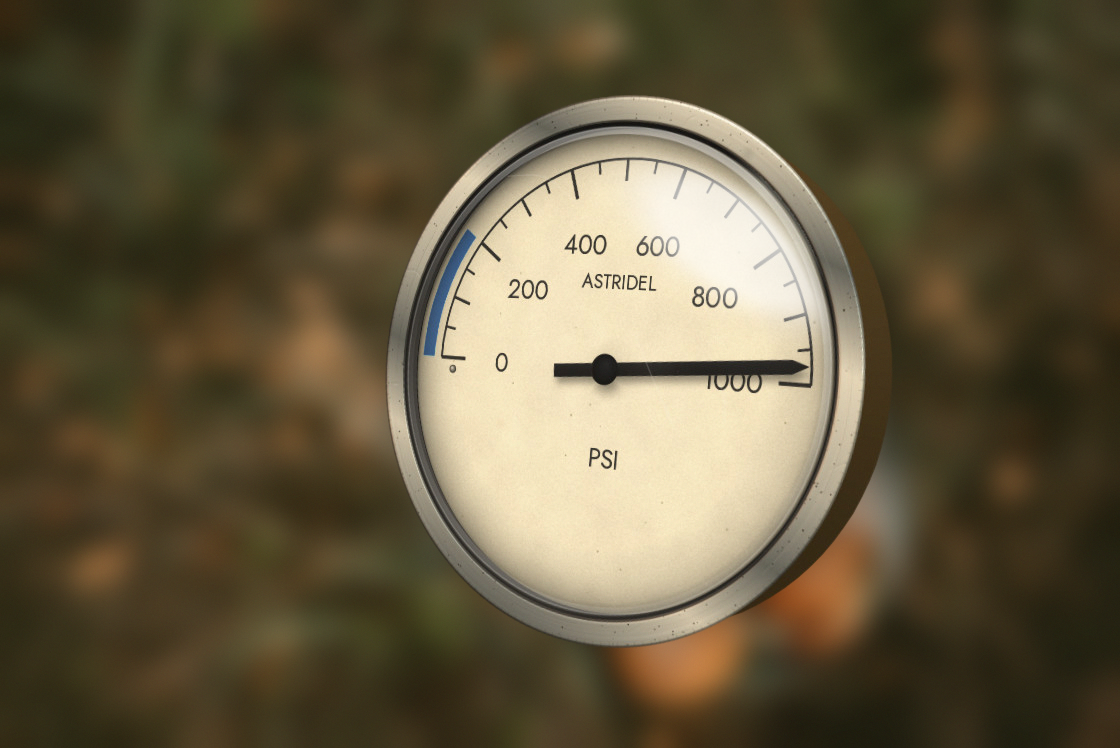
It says 975 psi
